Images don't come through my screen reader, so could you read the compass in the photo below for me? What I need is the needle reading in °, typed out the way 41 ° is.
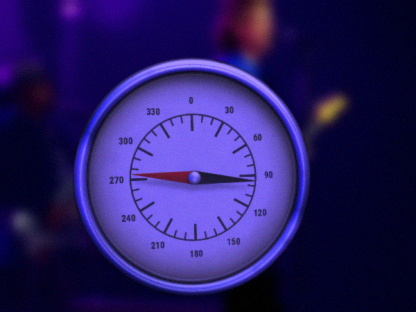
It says 275 °
